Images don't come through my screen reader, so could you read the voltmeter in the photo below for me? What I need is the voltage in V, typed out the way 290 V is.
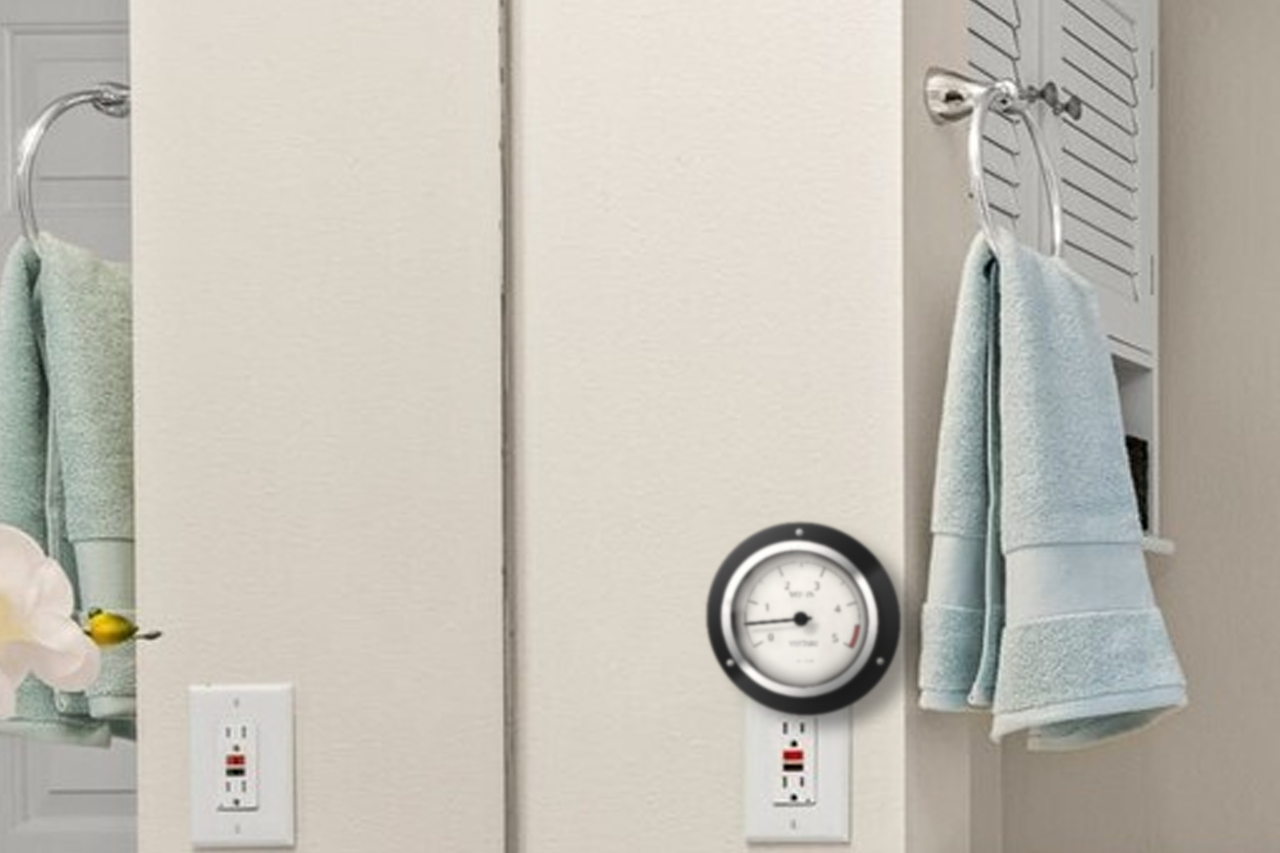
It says 0.5 V
